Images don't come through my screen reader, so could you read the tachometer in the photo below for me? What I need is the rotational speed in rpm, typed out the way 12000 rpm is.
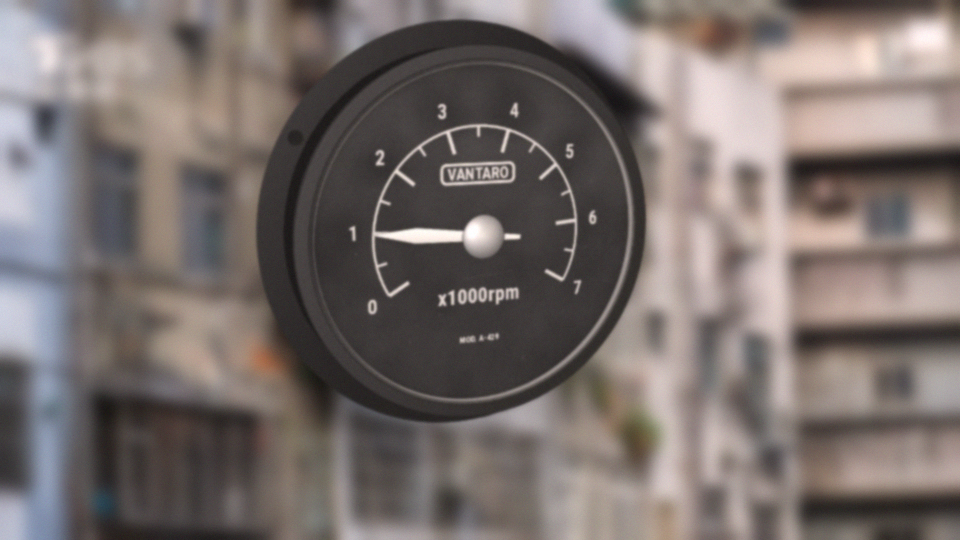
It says 1000 rpm
